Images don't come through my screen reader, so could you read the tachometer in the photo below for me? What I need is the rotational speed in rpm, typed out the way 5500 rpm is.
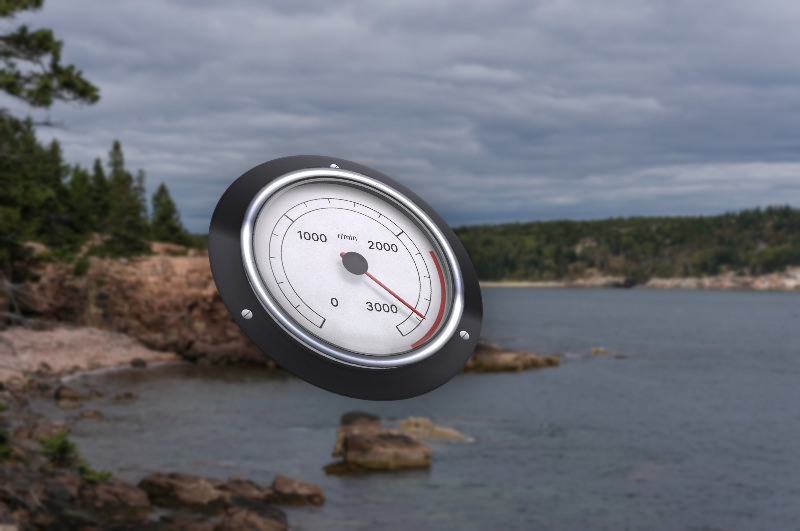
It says 2800 rpm
